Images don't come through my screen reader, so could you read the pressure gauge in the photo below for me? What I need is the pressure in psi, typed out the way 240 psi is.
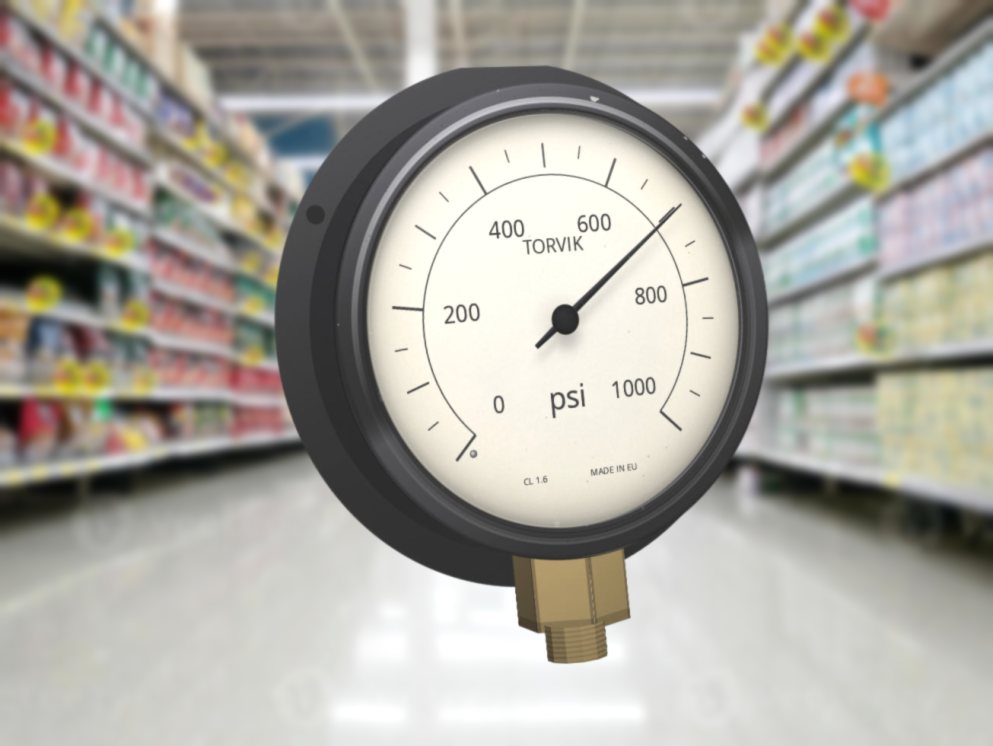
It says 700 psi
